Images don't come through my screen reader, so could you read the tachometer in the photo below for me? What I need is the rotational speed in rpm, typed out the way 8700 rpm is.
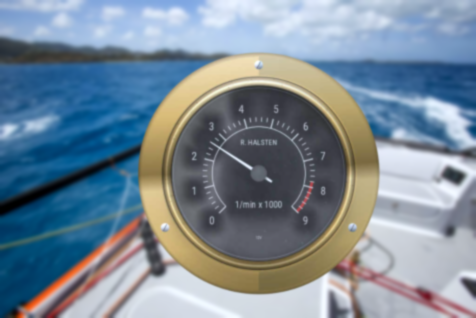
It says 2600 rpm
